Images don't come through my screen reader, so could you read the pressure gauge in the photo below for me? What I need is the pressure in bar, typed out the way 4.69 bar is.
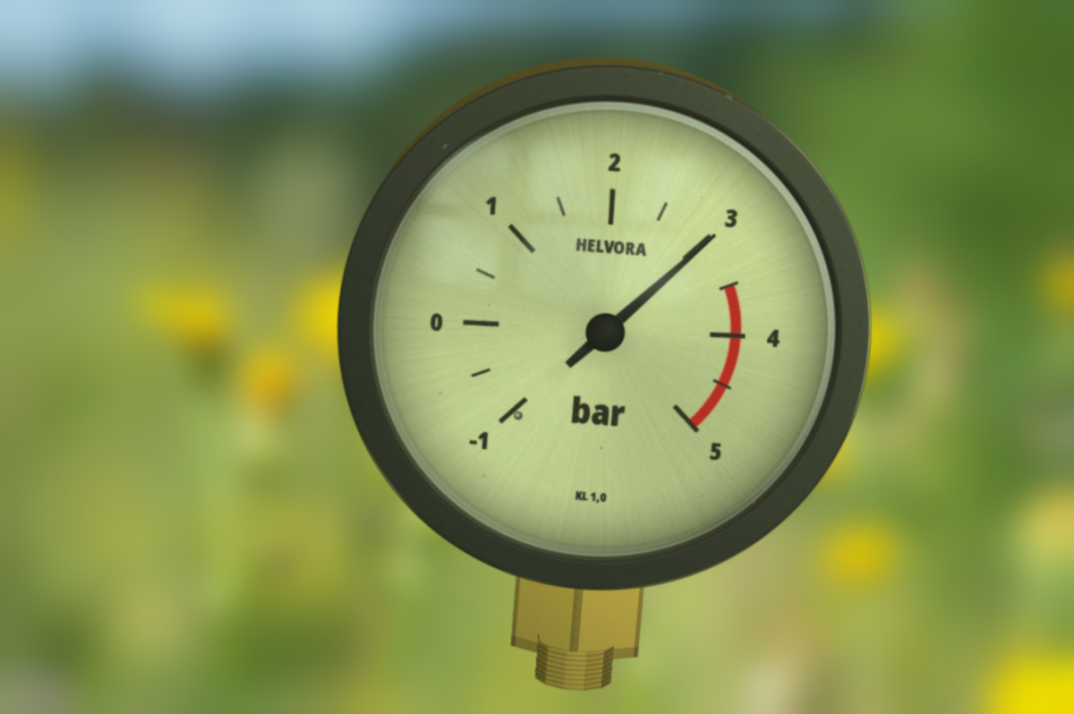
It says 3 bar
